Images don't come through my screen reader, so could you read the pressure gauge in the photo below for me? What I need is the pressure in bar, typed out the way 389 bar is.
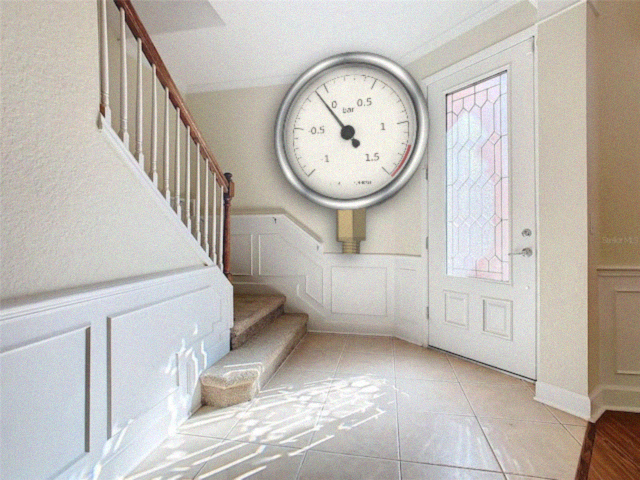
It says -0.1 bar
